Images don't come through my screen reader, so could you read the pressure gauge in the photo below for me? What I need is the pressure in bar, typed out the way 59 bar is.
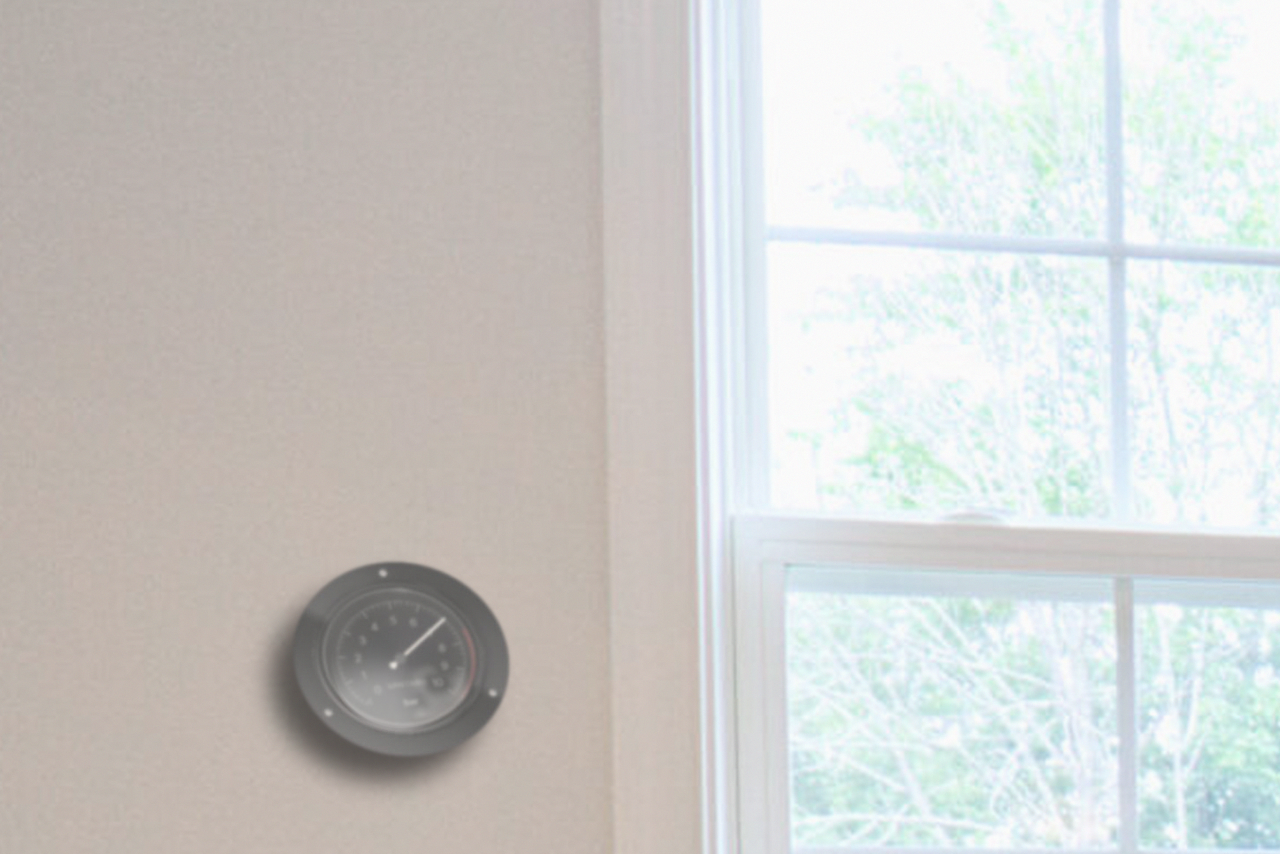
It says 7 bar
